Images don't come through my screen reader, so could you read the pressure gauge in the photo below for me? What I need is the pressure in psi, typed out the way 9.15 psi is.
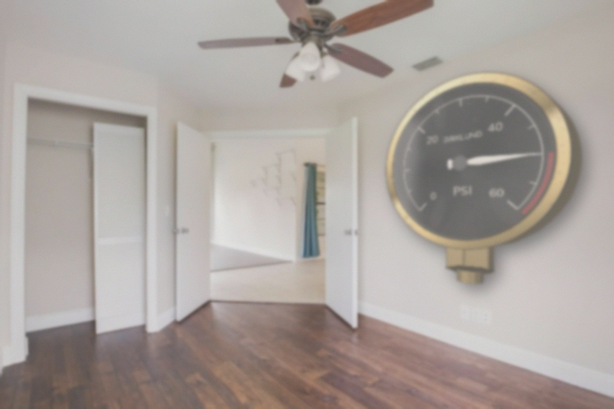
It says 50 psi
